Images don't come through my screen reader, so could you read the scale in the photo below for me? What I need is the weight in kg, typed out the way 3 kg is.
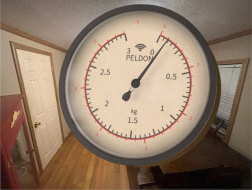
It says 0.1 kg
